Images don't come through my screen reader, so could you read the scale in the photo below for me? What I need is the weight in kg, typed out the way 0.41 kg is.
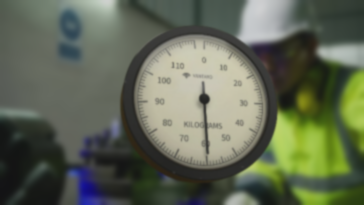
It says 60 kg
